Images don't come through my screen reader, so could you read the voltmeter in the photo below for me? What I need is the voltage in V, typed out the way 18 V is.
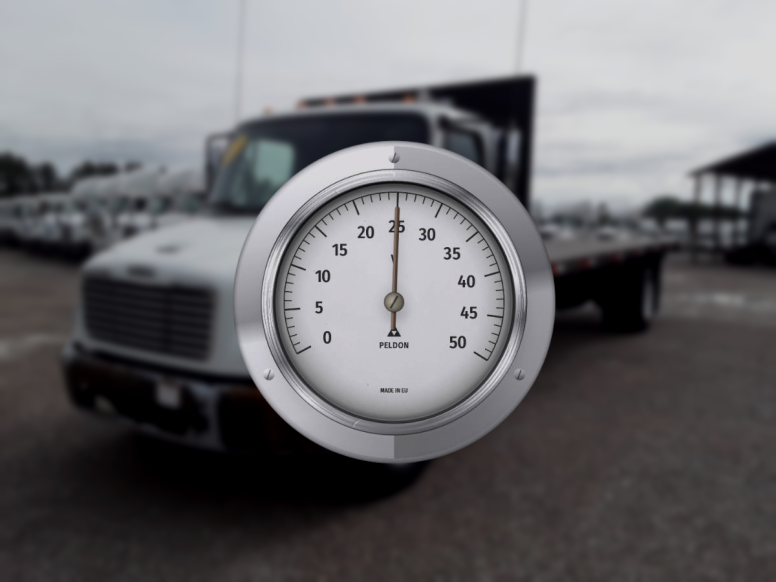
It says 25 V
